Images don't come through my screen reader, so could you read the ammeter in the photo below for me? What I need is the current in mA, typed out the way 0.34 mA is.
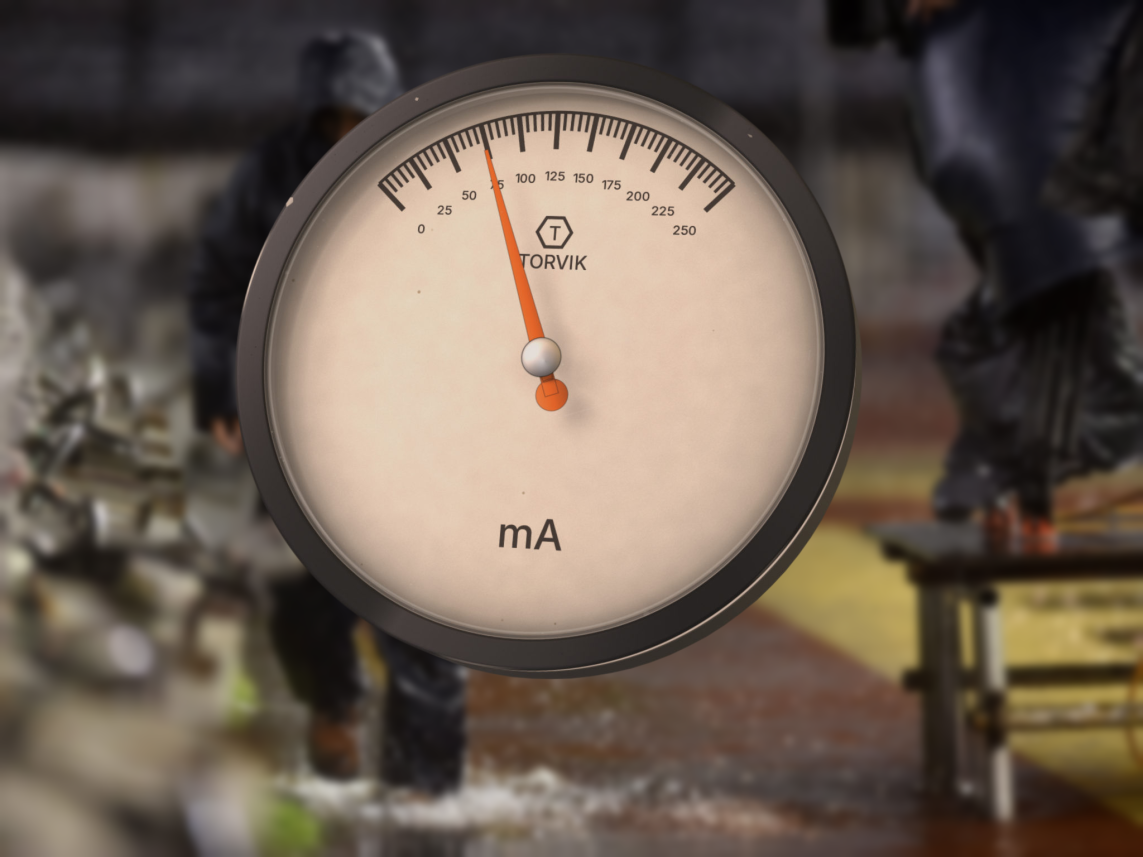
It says 75 mA
